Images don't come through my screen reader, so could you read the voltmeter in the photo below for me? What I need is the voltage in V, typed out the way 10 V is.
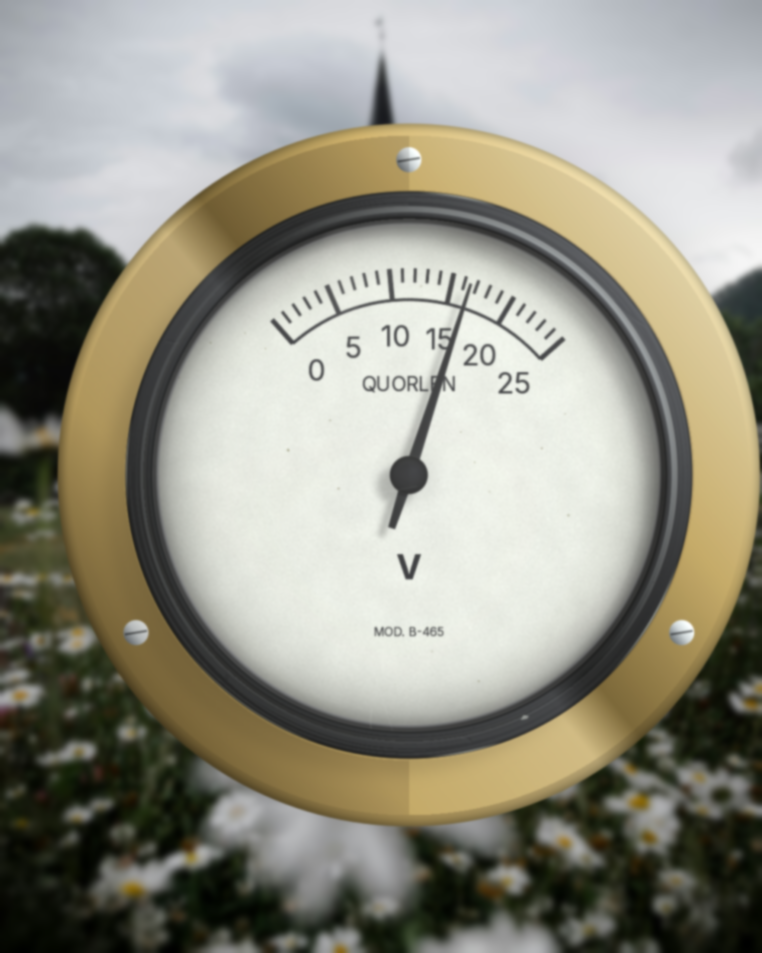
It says 16.5 V
